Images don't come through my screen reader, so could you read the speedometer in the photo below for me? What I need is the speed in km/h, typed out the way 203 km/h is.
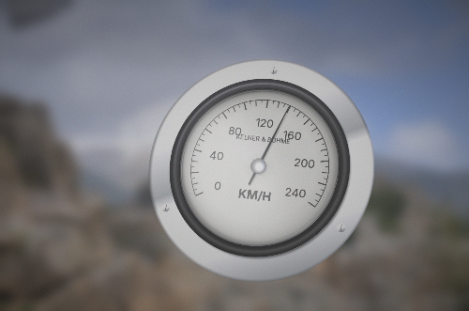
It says 140 km/h
